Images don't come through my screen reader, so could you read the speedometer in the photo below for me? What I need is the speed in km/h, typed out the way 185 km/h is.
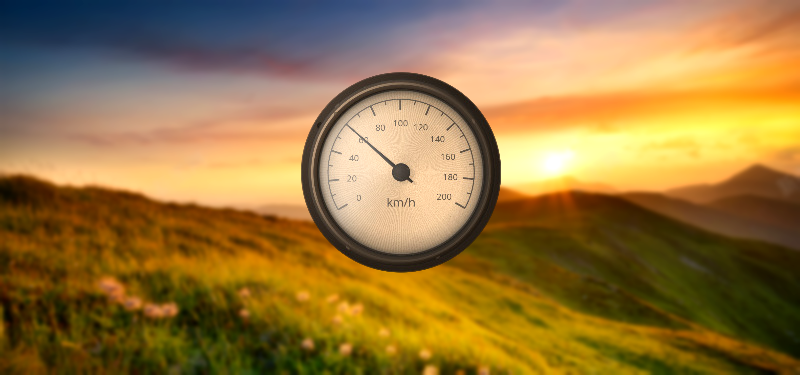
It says 60 km/h
